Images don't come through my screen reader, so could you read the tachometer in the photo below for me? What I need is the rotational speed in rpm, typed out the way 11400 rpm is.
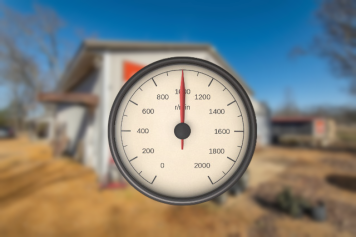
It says 1000 rpm
